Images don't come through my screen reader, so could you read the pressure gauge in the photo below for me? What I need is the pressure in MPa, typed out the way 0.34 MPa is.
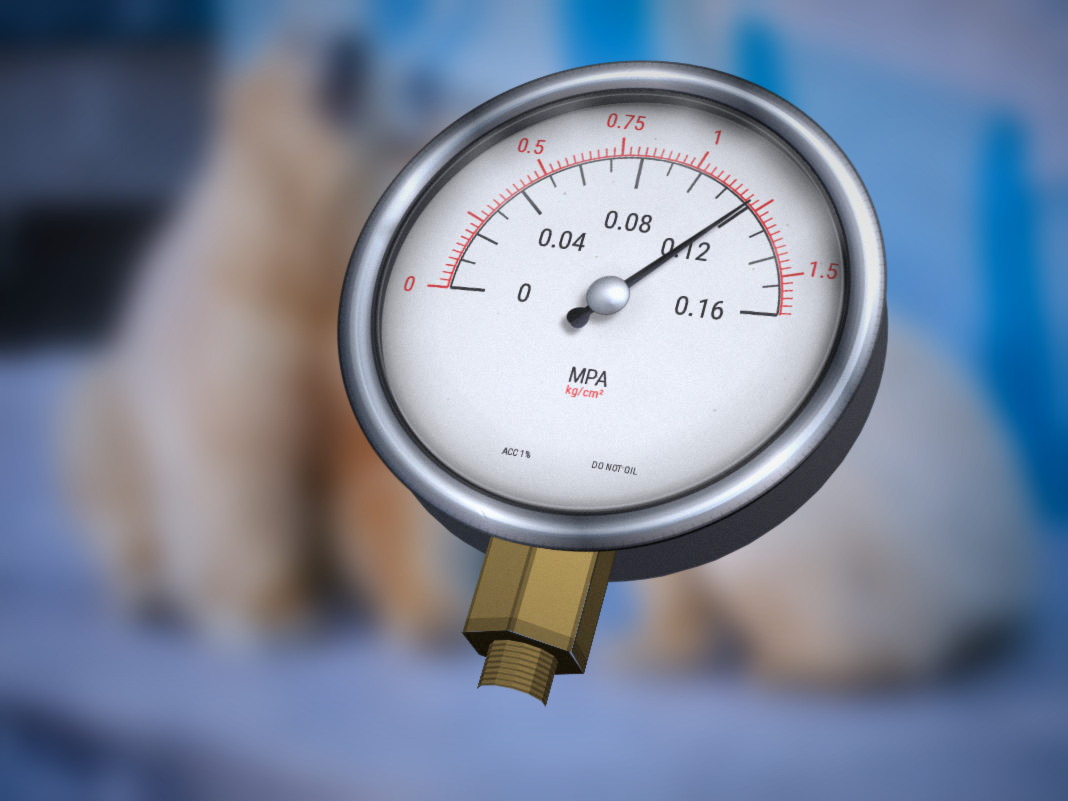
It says 0.12 MPa
